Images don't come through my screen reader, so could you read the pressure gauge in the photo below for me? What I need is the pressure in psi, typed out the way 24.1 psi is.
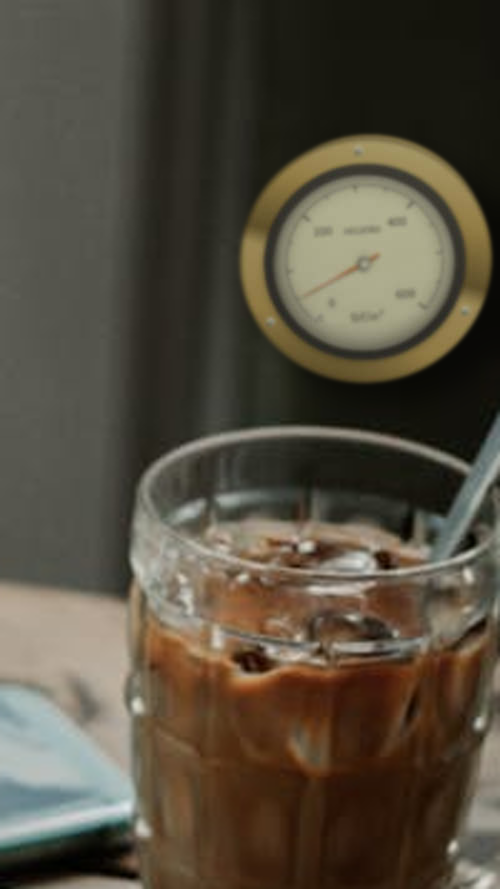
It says 50 psi
